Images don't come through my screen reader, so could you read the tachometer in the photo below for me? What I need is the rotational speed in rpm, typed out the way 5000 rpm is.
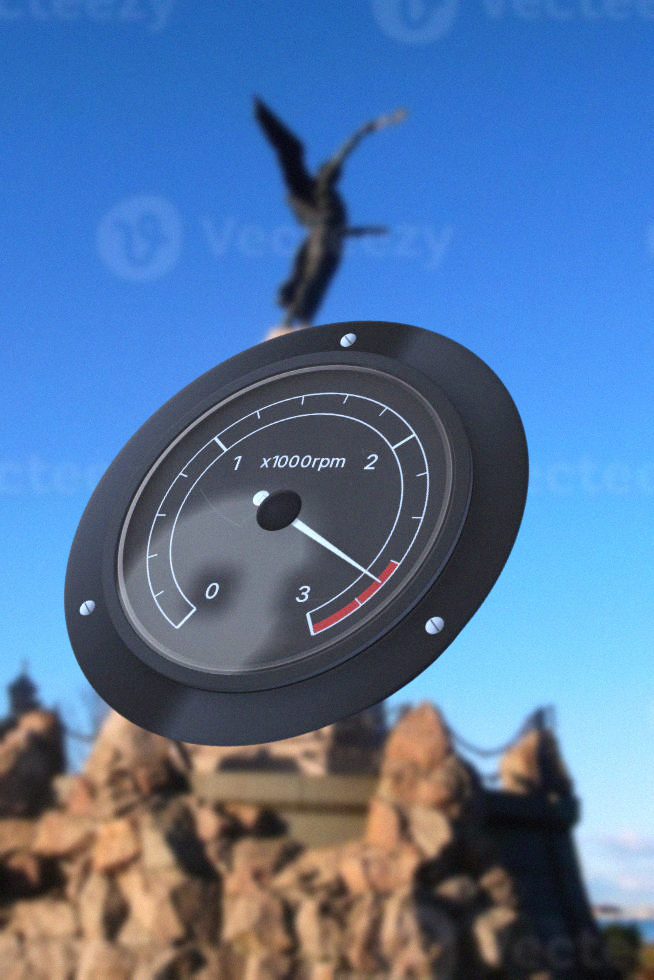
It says 2700 rpm
